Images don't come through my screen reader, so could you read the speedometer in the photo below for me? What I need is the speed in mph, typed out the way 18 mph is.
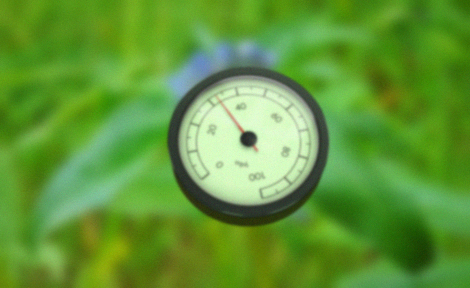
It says 32.5 mph
